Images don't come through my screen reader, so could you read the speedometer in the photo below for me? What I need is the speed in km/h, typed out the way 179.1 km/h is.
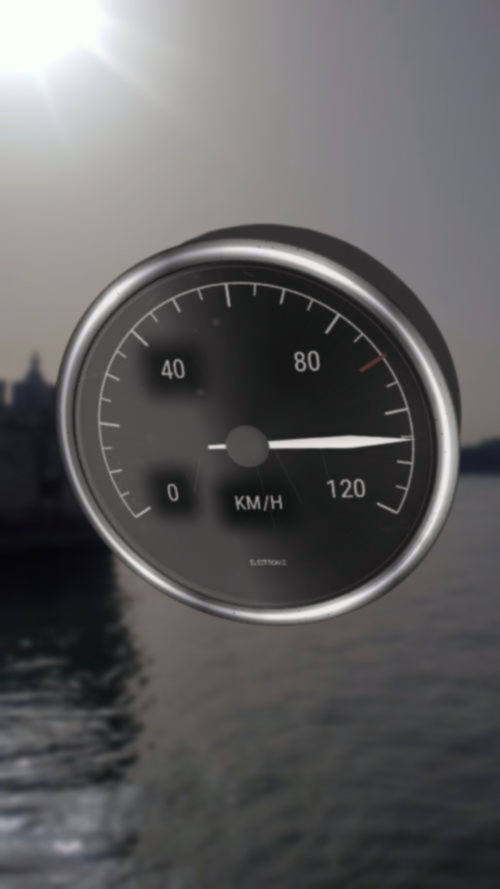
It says 105 km/h
